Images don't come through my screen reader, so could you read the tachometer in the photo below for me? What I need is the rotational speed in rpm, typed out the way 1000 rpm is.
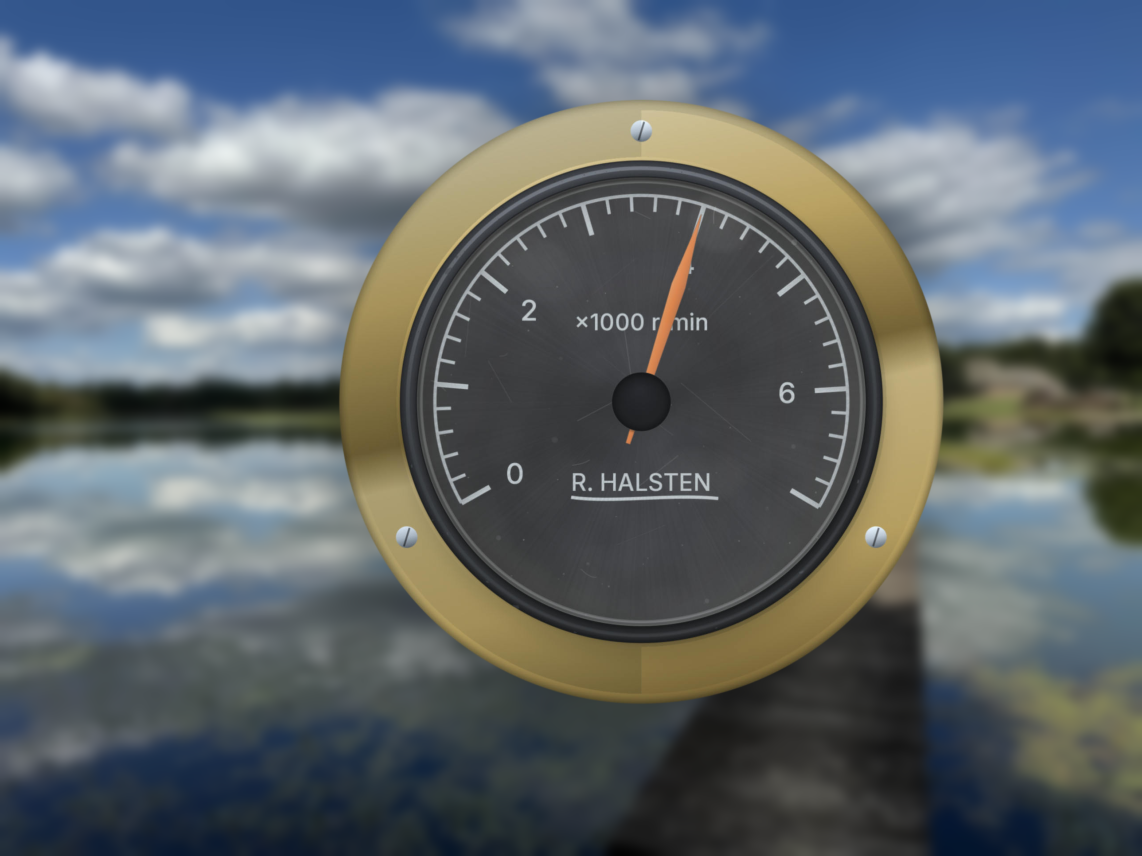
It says 4000 rpm
